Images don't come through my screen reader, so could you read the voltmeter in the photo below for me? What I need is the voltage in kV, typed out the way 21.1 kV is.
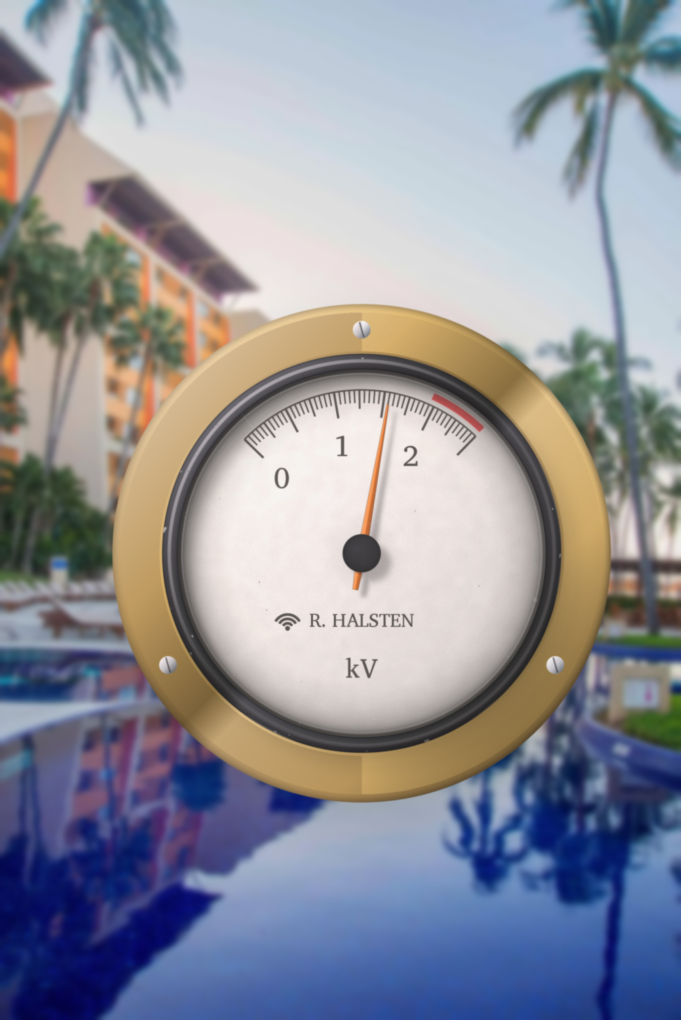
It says 1.55 kV
